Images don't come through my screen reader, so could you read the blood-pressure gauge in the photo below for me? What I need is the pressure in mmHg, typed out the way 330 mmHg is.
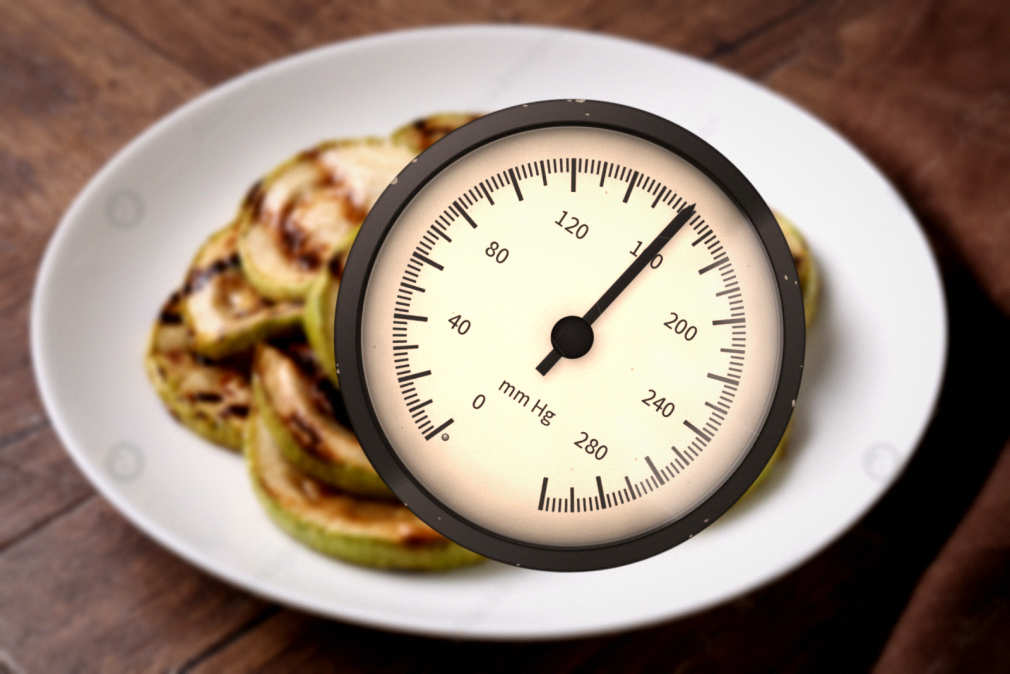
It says 160 mmHg
